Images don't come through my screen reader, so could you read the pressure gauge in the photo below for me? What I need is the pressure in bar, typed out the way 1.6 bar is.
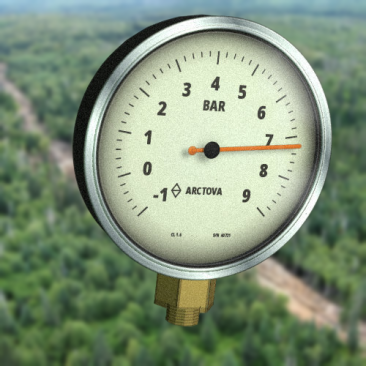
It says 7.2 bar
